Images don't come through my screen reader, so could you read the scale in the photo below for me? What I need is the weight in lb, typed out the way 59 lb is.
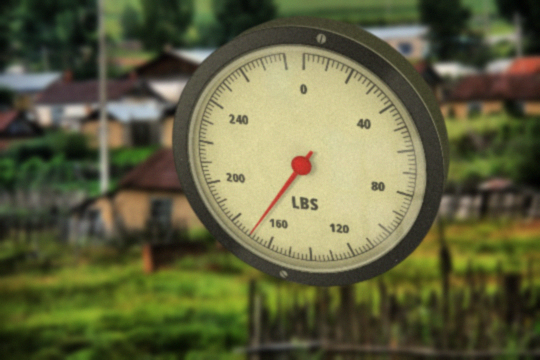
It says 170 lb
